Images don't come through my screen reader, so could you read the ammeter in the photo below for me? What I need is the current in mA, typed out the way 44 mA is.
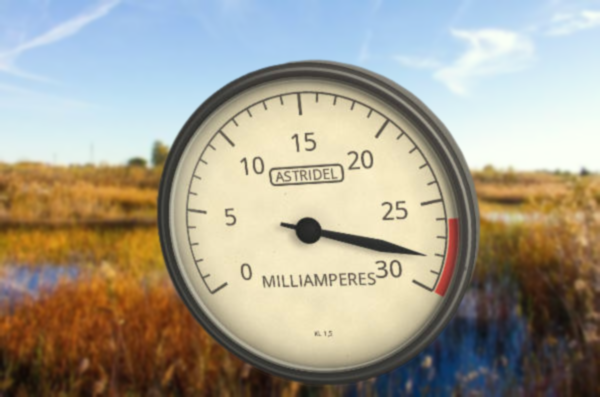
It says 28 mA
